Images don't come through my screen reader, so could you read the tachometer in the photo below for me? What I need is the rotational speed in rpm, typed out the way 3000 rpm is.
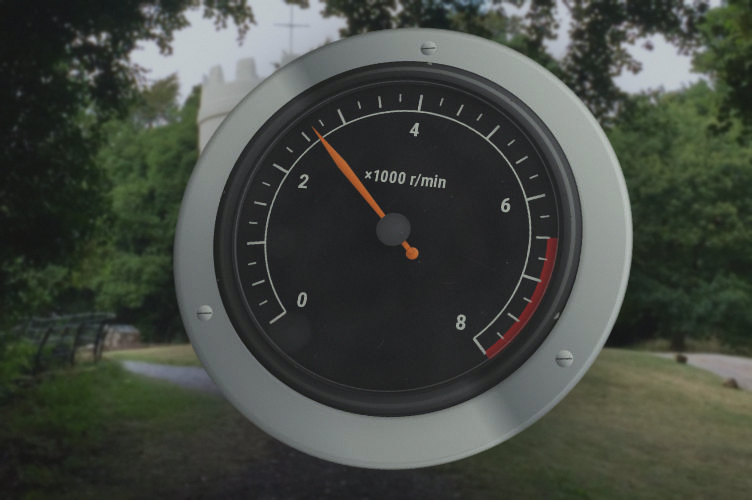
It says 2625 rpm
